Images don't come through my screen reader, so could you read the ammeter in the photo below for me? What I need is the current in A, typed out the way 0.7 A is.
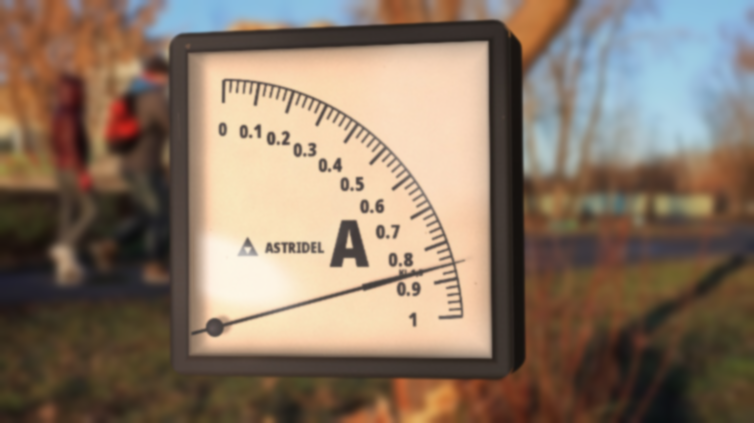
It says 0.86 A
